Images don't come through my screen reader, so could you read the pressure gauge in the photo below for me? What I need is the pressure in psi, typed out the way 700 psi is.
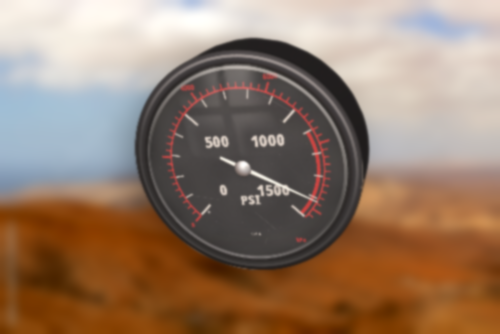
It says 1400 psi
